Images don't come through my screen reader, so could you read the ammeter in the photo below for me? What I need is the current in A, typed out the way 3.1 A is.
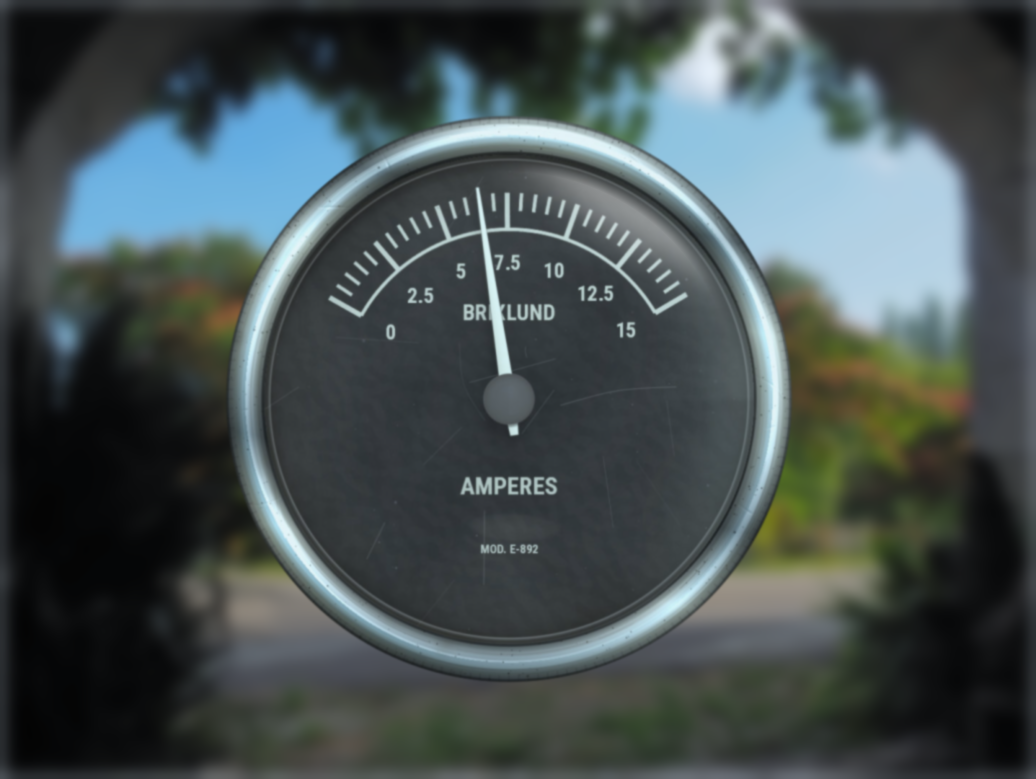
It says 6.5 A
